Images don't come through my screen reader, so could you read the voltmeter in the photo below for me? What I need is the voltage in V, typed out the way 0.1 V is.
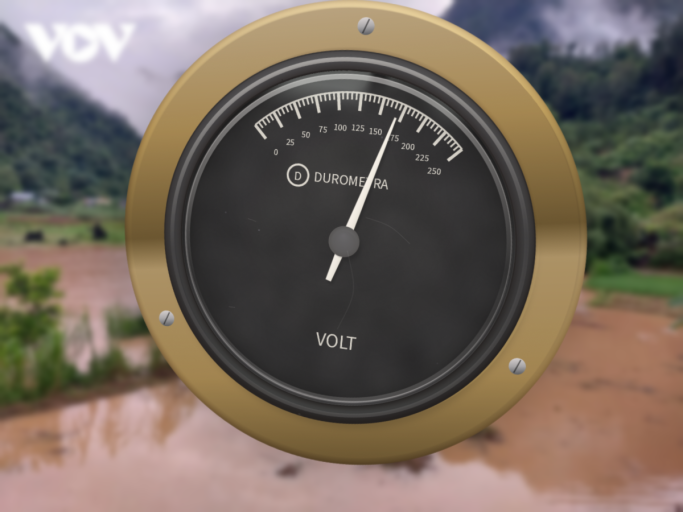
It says 170 V
